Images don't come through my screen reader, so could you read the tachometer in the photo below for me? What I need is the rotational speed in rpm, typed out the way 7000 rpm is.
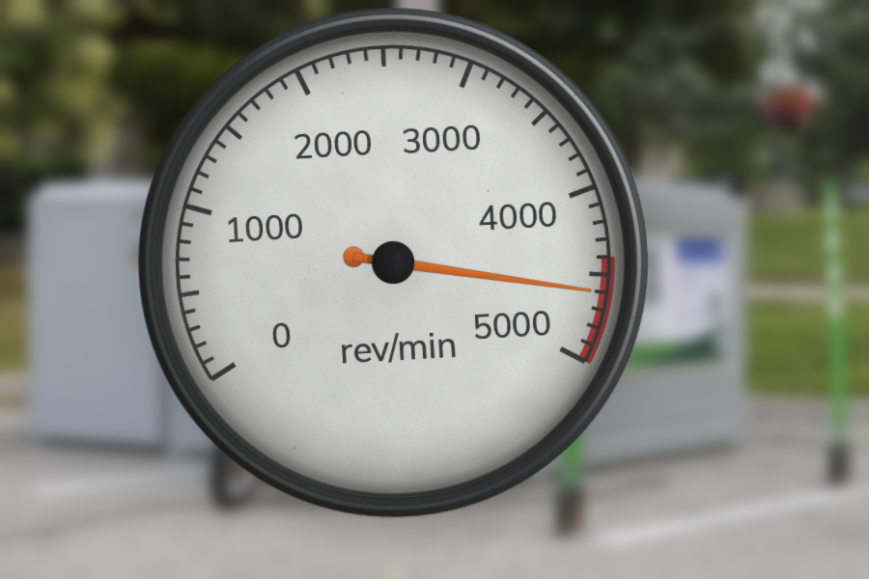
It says 4600 rpm
